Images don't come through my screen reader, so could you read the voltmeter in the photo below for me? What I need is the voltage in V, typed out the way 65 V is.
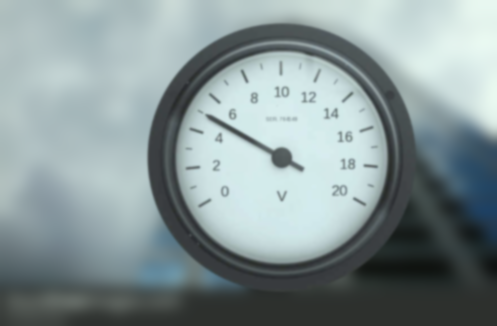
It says 5 V
